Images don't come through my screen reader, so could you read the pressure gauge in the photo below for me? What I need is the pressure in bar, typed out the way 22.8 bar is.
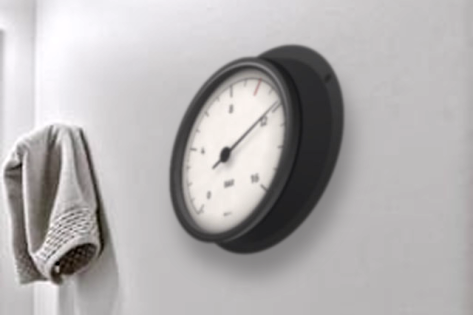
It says 12 bar
